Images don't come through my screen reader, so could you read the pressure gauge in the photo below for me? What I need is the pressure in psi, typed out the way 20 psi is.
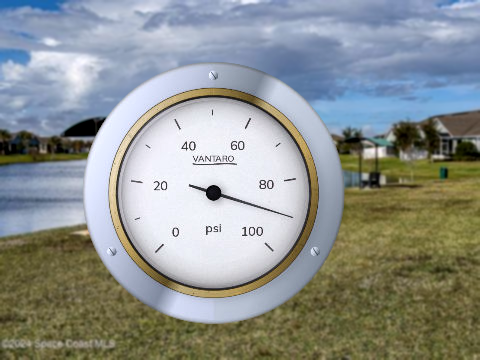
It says 90 psi
